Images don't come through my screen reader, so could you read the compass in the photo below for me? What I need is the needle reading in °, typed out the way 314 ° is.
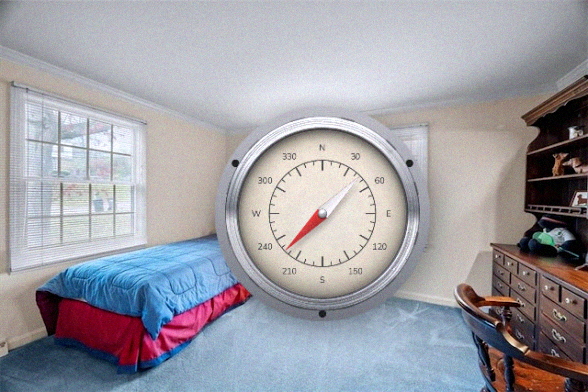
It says 225 °
